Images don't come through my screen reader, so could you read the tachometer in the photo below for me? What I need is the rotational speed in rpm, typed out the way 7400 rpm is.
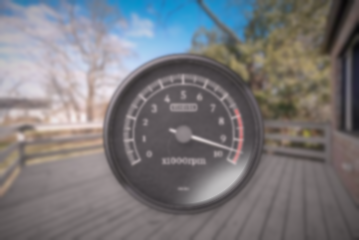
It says 9500 rpm
